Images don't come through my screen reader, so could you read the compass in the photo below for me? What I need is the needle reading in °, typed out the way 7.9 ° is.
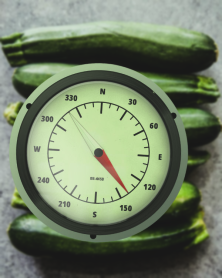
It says 140 °
